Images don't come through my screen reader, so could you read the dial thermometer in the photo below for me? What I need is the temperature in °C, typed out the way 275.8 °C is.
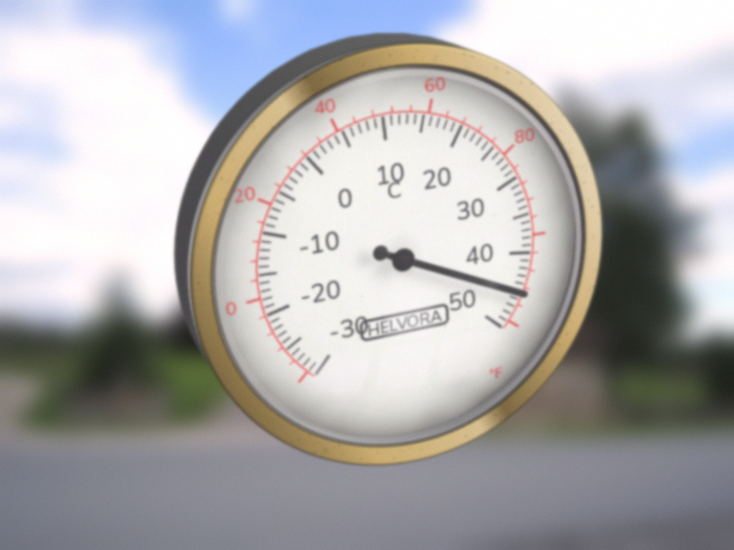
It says 45 °C
